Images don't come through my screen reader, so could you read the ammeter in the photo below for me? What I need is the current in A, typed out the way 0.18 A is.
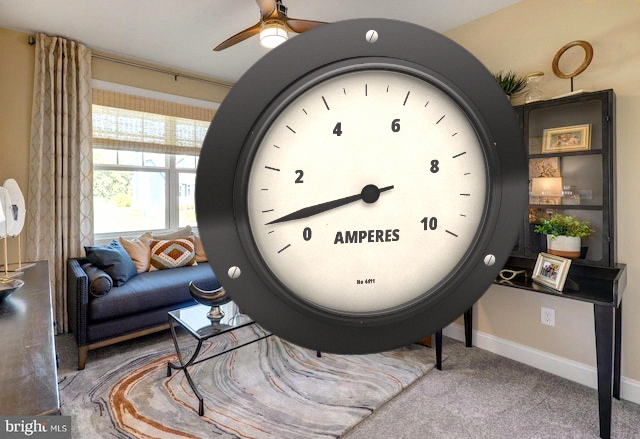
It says 0.75 A
